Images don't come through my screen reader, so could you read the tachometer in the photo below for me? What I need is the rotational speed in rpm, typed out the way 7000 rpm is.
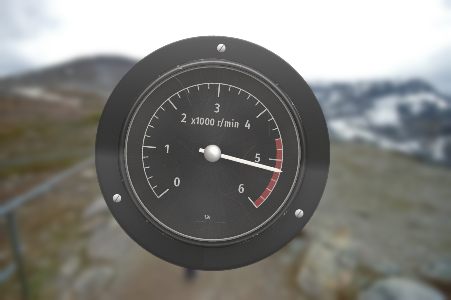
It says 5200 rpm
